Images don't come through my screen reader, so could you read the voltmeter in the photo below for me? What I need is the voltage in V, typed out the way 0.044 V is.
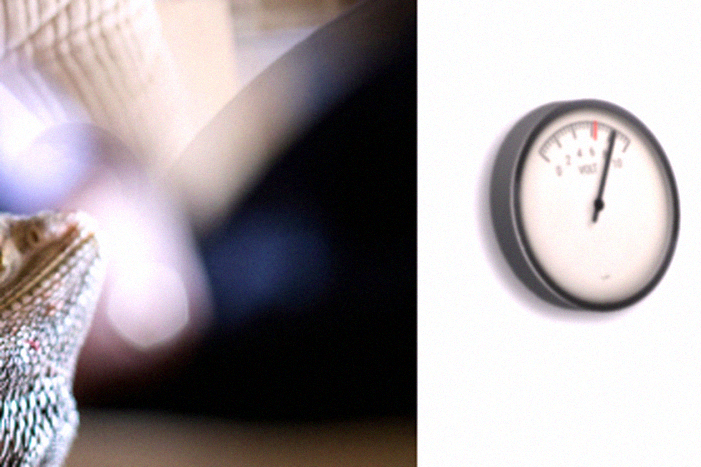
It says 8 V
